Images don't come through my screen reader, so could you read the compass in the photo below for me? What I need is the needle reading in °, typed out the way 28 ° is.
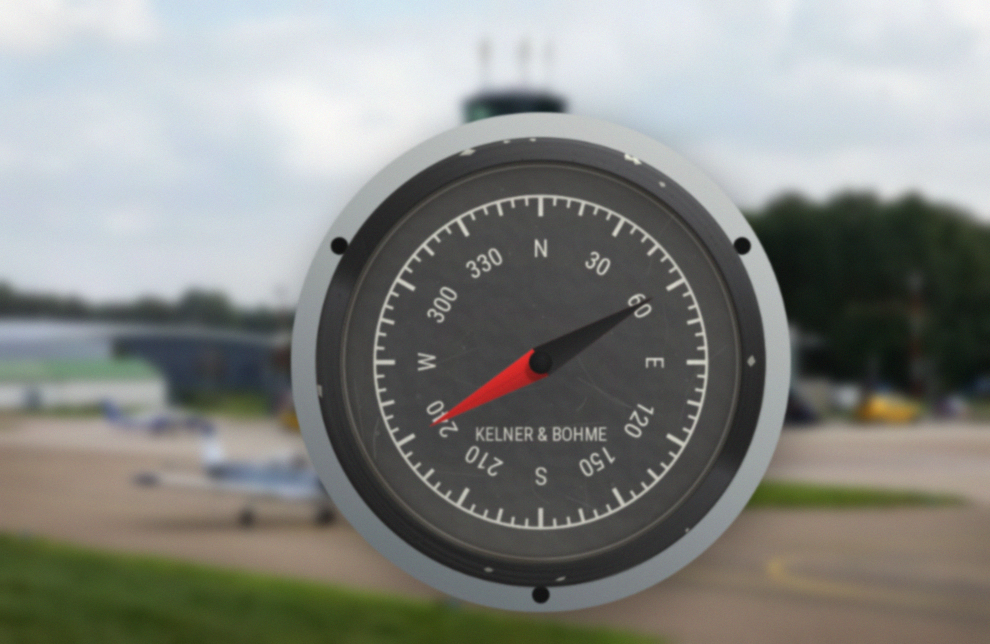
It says 240 °
